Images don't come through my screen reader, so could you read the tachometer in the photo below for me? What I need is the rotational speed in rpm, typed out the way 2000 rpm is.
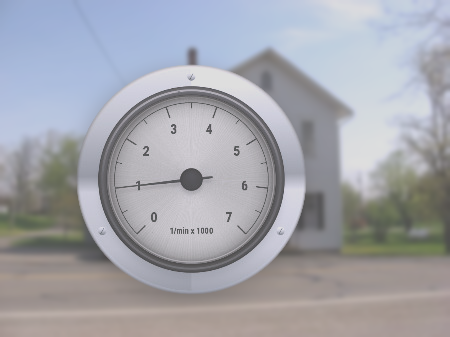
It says 1000 rpm
